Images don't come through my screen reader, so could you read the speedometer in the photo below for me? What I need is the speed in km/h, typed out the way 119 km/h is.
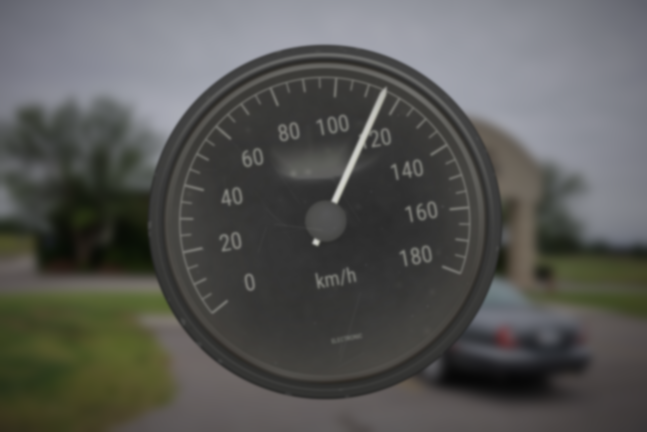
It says 115 km/h
